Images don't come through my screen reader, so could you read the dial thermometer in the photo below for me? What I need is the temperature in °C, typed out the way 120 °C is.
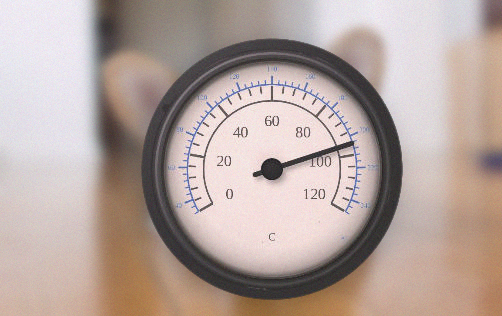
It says 96 °C
